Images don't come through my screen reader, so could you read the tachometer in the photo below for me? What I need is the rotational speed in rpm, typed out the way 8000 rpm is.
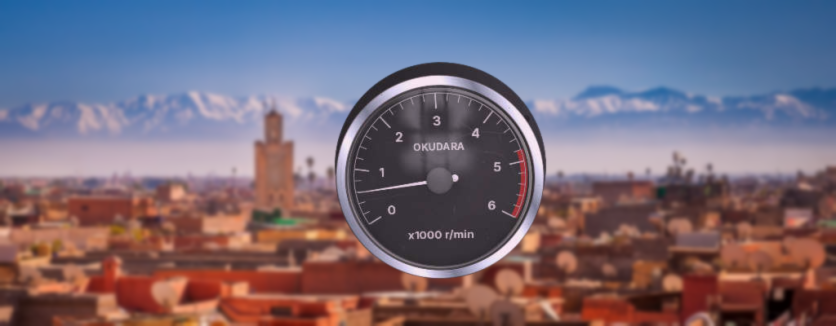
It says 600 rpm
